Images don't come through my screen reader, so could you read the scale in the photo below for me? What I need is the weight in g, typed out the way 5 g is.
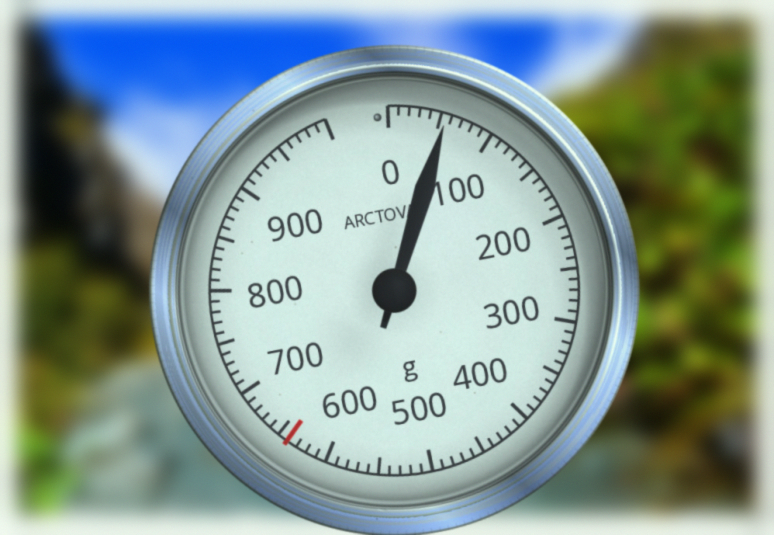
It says 55 g
